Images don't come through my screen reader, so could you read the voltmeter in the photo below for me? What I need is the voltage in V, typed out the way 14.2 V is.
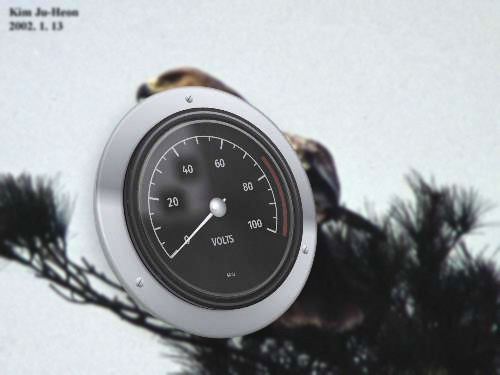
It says 0 V
